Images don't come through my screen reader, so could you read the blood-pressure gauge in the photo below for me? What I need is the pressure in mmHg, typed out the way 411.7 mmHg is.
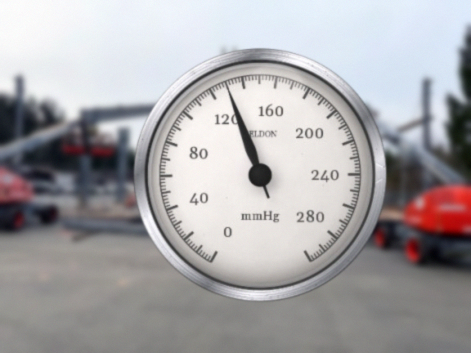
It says 130 mmHg
